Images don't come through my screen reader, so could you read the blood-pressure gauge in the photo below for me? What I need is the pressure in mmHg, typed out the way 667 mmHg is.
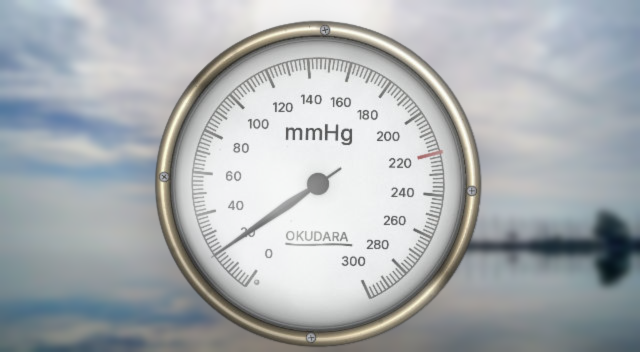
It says 20 mmHg
